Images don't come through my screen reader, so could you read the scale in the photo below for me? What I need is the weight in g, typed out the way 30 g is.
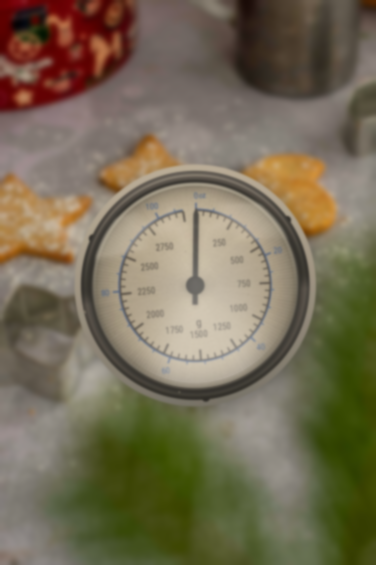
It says 0 g
